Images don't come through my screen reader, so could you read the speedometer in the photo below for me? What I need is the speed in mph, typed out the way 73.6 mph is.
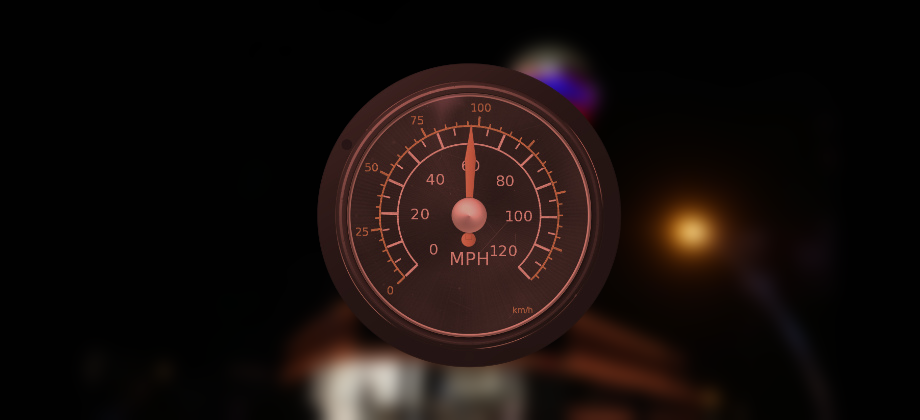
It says 60 mph
